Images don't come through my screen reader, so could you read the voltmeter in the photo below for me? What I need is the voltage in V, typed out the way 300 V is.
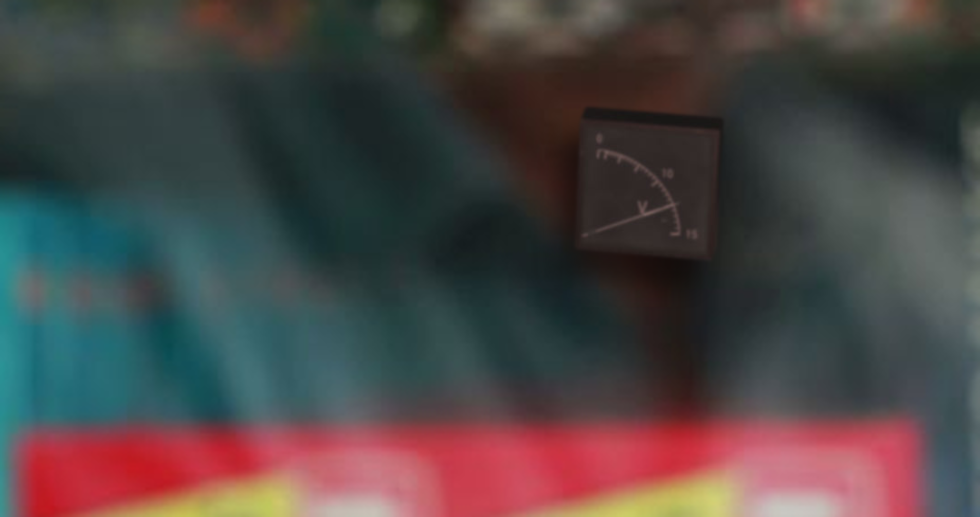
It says 12.5 V
